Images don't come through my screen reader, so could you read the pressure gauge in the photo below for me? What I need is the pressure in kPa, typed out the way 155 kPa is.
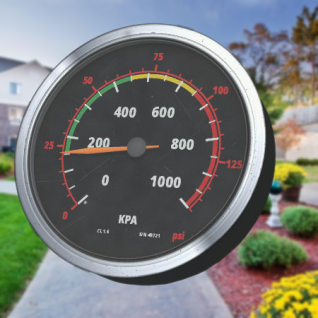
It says 150 kPa
